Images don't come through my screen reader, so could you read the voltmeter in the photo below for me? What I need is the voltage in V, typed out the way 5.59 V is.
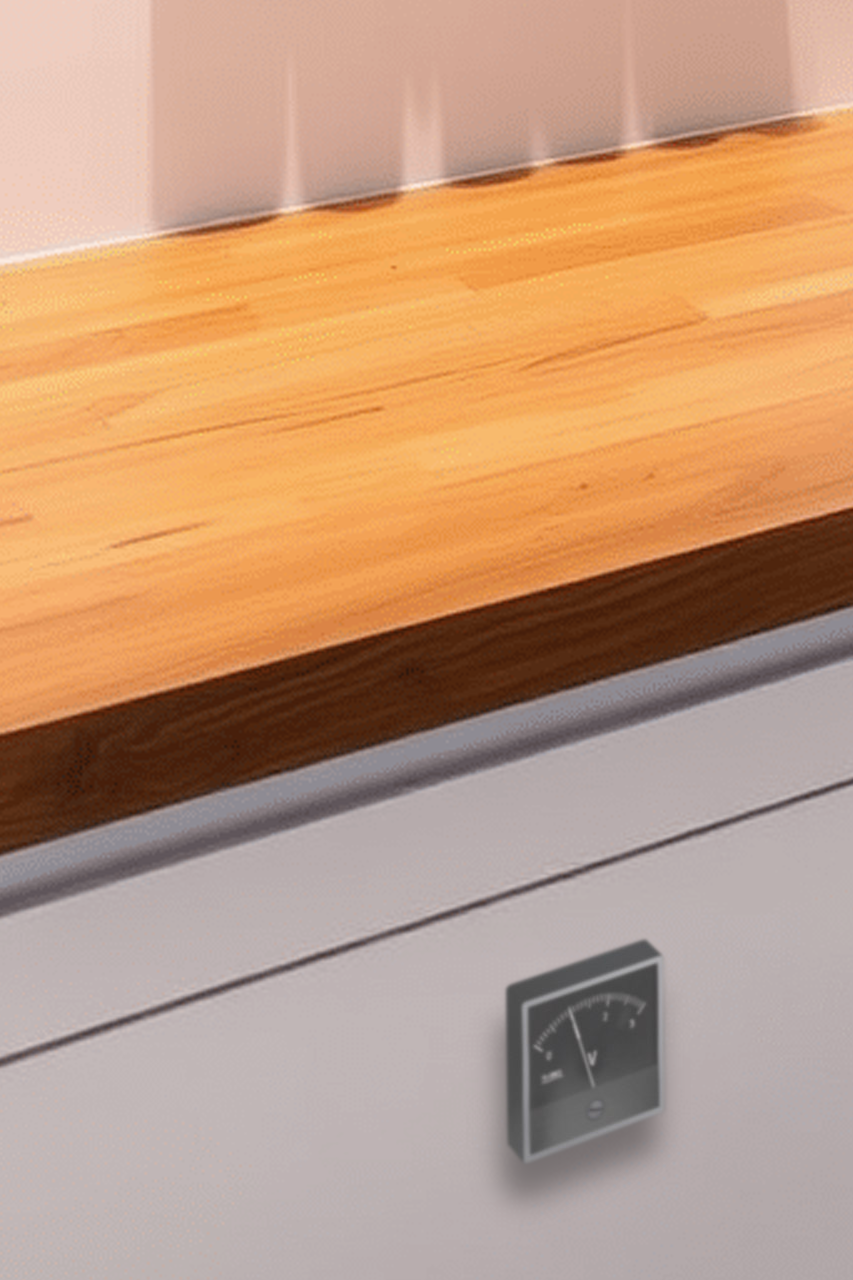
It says 1 V
